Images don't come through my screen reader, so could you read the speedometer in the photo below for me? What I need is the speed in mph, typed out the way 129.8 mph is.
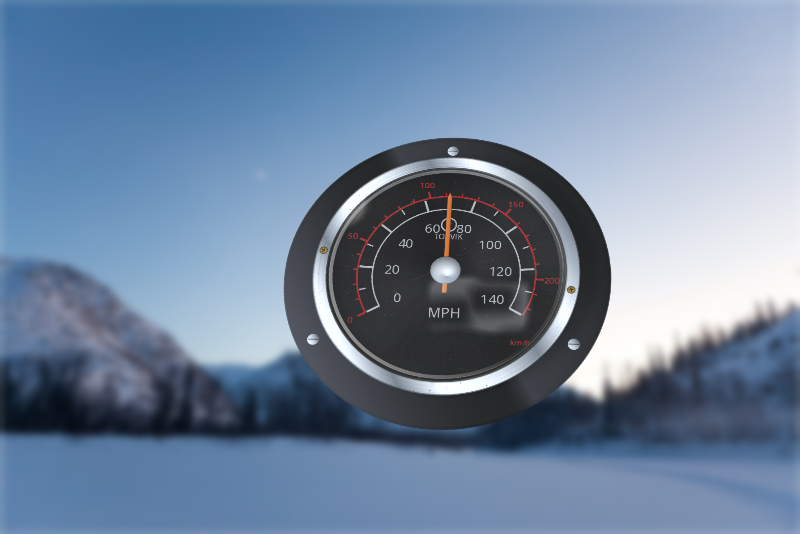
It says 70 mph
